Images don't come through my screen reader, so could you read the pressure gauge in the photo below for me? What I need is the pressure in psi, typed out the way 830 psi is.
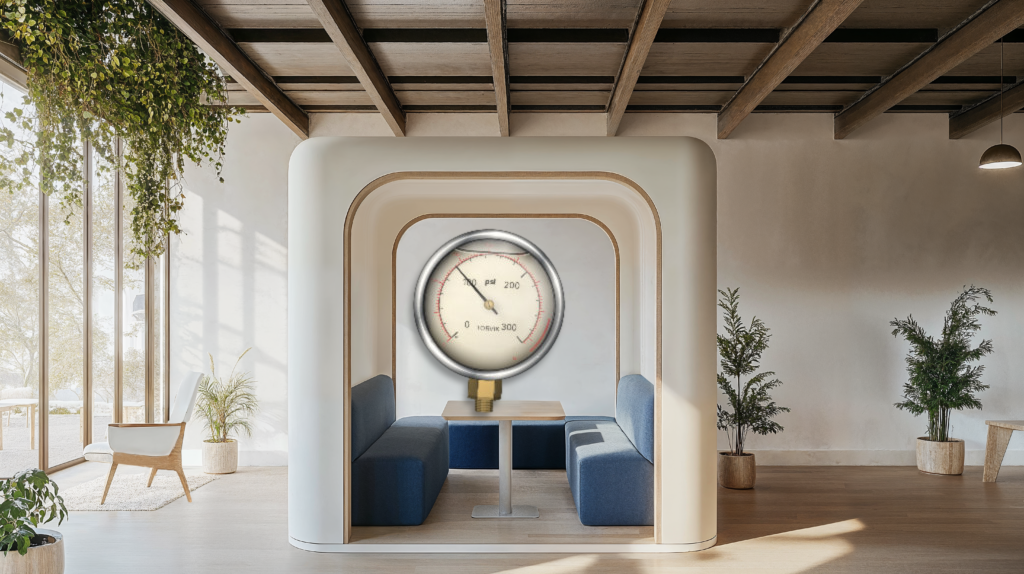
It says 100 psi
